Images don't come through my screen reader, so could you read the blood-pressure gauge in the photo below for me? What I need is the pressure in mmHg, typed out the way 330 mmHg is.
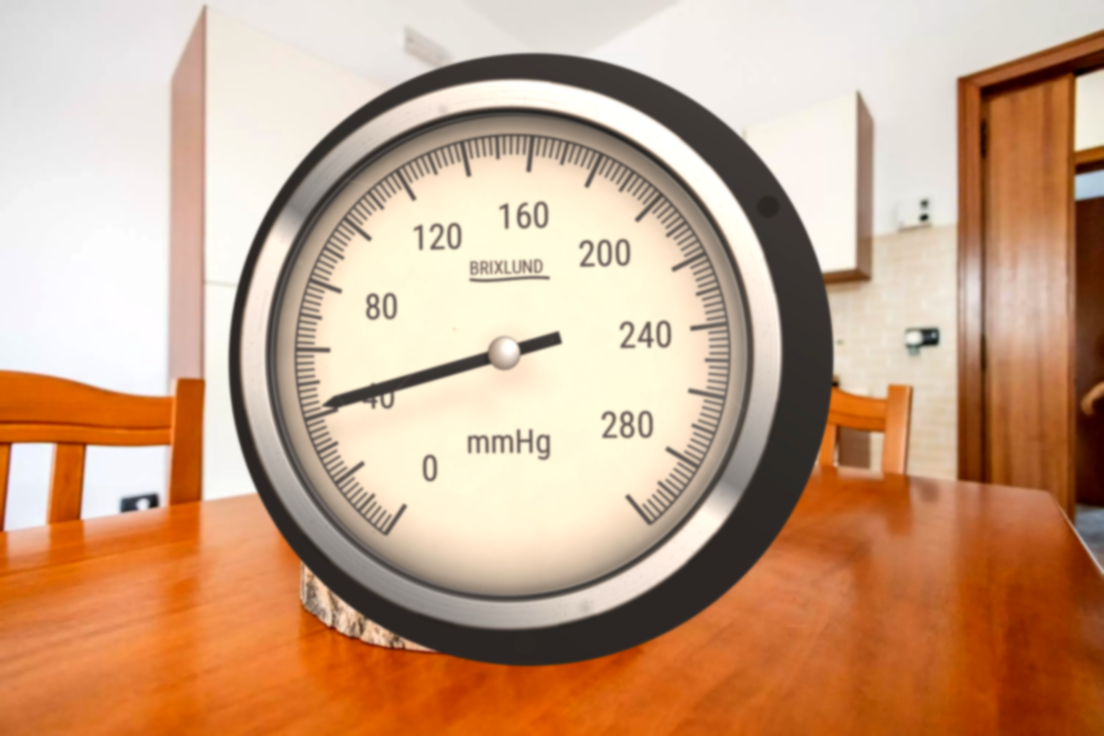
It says 42 mmHg
